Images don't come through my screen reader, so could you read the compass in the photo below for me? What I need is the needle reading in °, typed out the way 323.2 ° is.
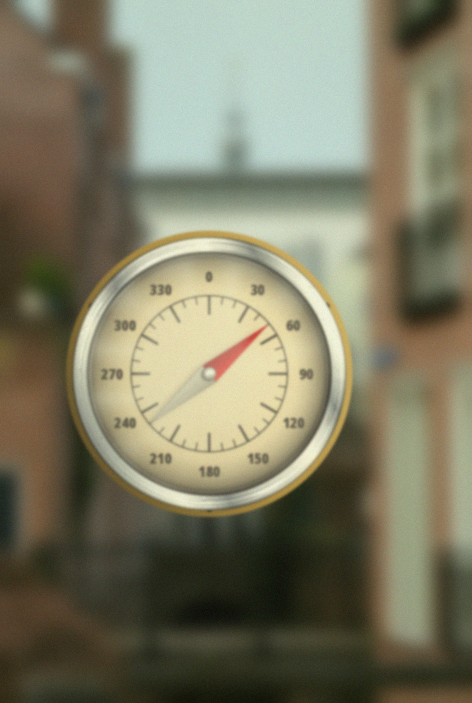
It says 50 °
